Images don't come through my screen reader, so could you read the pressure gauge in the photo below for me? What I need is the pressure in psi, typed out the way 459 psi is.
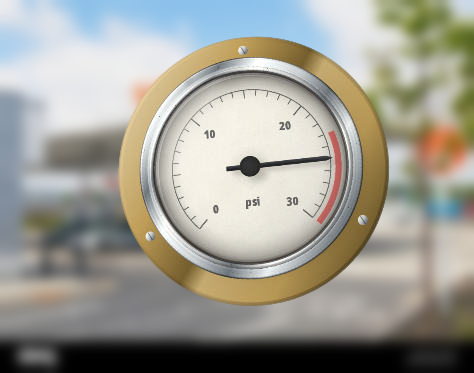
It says 25 psi
